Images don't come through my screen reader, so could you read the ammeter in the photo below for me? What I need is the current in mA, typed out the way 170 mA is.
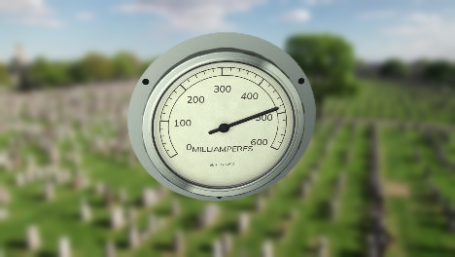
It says 480 mA
